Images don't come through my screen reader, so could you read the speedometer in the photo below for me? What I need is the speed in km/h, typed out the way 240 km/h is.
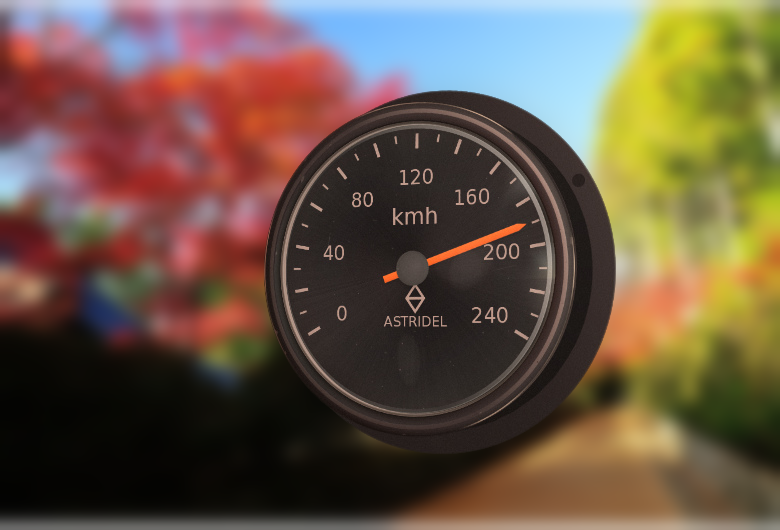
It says 190 km/h
